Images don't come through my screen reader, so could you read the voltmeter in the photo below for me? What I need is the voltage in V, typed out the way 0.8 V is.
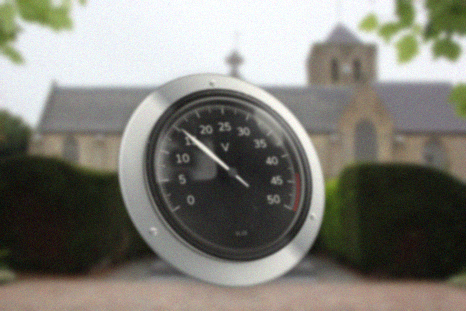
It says 15 V
